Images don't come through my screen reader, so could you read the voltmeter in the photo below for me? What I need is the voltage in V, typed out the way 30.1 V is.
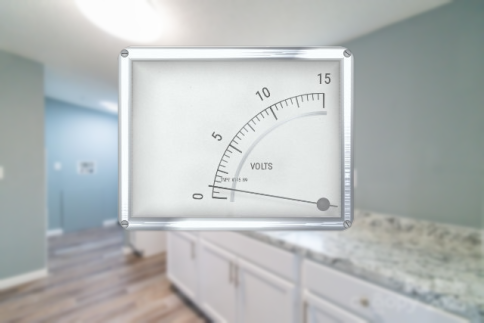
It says 1 V
